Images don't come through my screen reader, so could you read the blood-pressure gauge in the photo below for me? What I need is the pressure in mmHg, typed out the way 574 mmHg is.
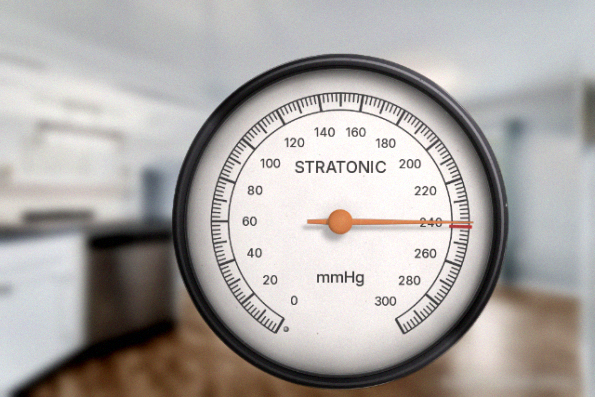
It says 240 mmHg
